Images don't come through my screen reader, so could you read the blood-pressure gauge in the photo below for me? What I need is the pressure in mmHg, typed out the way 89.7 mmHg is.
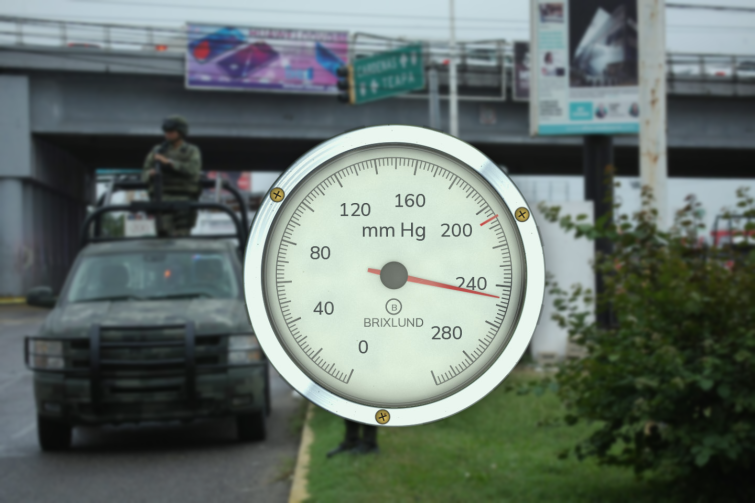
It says 246 mmHg
